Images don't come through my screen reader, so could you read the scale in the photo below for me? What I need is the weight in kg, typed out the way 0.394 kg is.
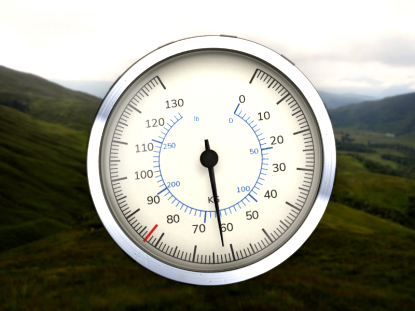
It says 62 kg
